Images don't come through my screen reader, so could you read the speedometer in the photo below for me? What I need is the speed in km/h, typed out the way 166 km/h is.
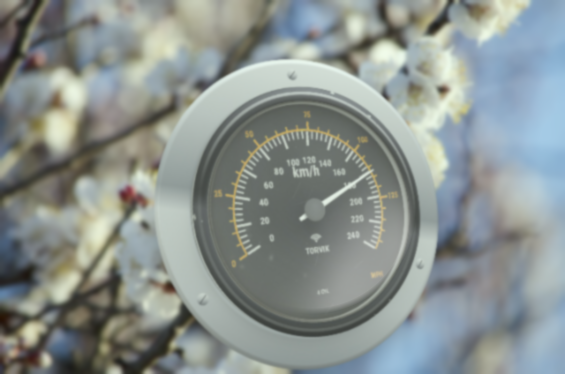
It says 180 km/h
